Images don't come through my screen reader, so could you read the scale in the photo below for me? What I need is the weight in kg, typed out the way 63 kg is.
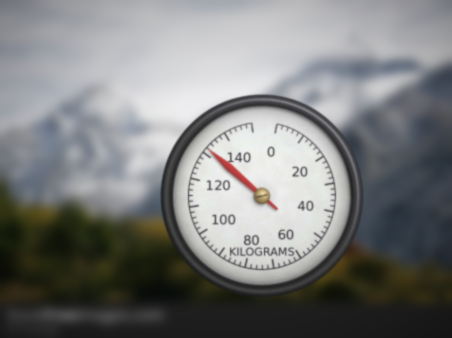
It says 132 kg
